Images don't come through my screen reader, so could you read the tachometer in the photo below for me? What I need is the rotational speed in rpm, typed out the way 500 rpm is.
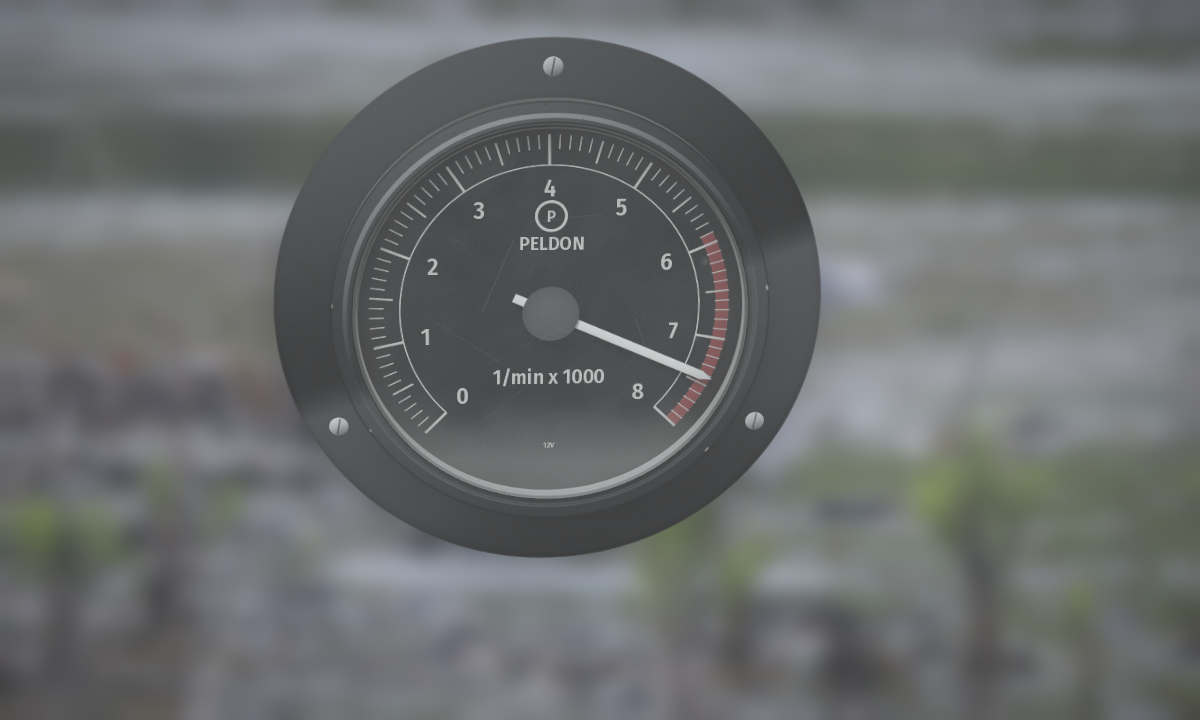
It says 7400 rpm
